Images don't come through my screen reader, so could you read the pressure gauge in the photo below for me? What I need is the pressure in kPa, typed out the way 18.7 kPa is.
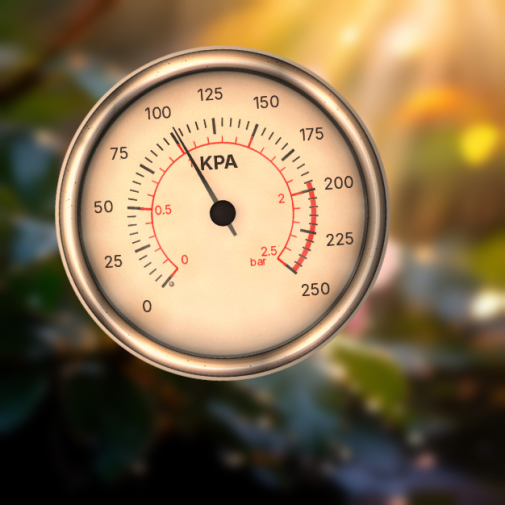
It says 102.5 kPa
